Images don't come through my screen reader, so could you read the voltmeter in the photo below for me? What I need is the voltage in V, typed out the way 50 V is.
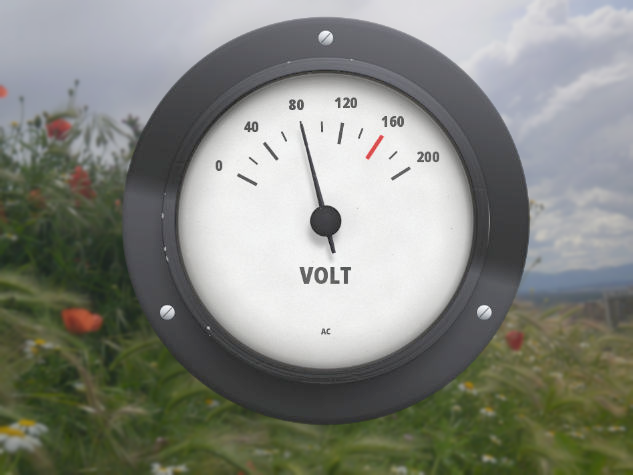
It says 80 V
